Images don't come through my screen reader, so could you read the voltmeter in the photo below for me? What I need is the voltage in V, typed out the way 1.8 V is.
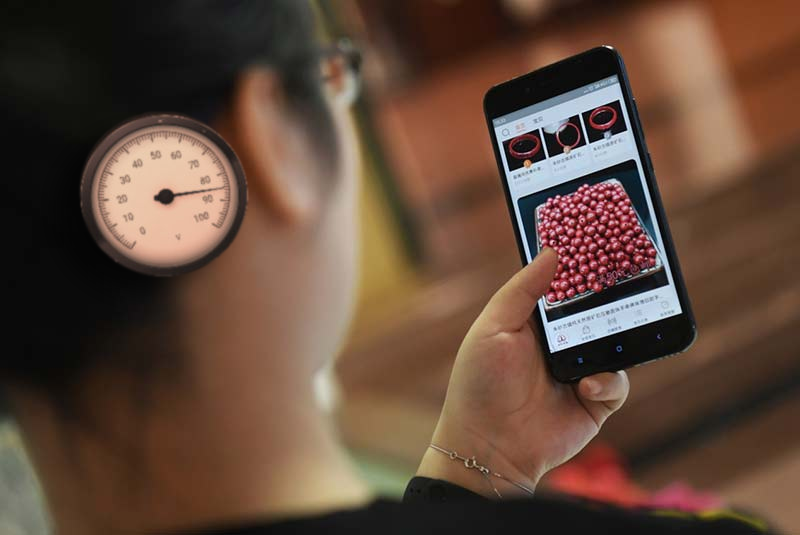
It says 85 V
